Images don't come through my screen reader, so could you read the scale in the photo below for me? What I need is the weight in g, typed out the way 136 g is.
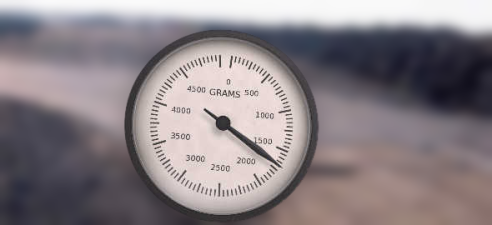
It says 1700 g
